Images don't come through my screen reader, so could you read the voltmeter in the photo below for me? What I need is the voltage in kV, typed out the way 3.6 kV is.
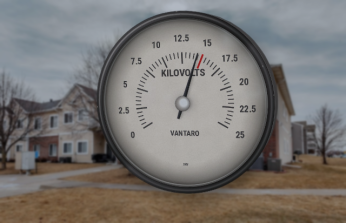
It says 14.5 kV
